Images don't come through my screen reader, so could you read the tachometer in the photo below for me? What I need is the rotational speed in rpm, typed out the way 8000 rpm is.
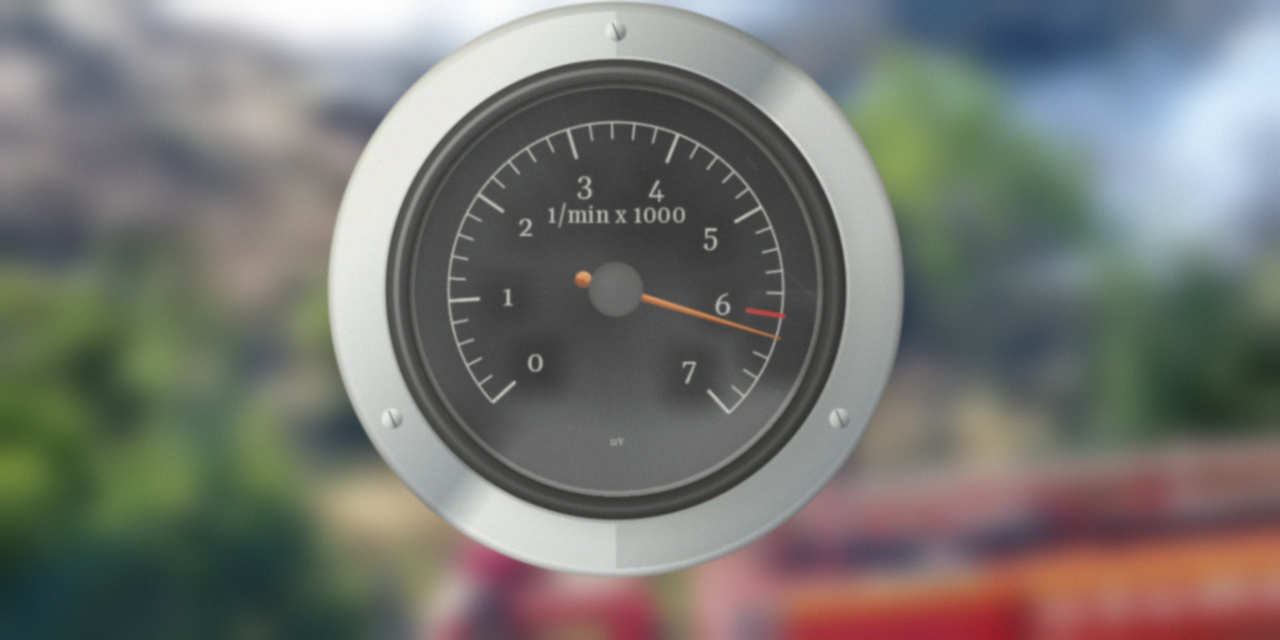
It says 6200 rpm
